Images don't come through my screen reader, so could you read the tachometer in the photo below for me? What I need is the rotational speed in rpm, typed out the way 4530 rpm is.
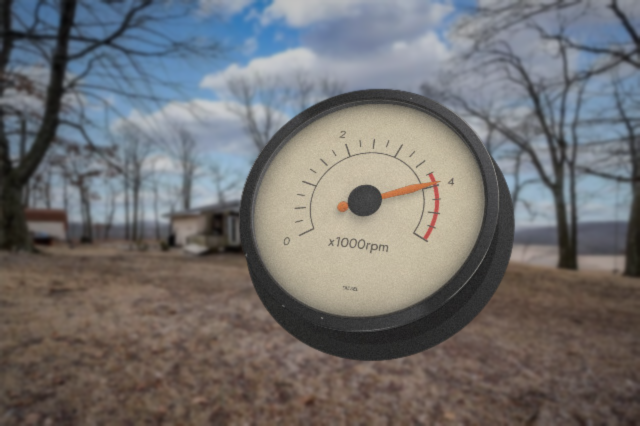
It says 4000 rpm
